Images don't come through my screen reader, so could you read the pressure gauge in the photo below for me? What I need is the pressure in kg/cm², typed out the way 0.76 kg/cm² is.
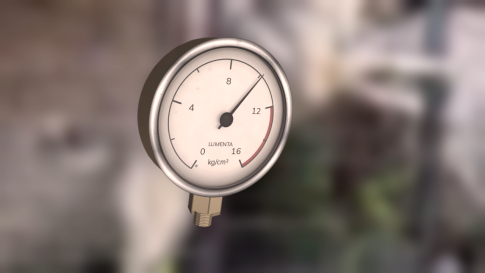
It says 10 kg/cm²
